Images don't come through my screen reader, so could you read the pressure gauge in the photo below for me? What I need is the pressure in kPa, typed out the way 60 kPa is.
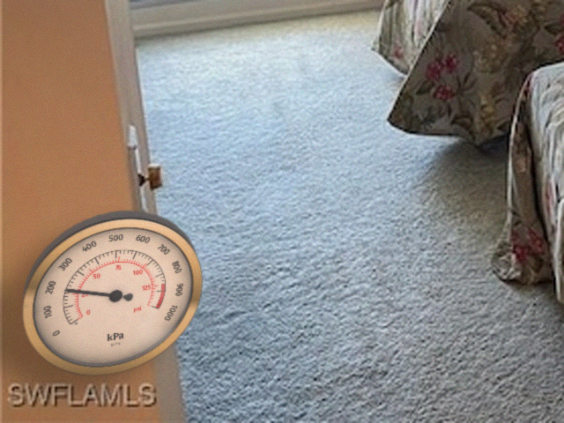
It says 200 kPa
